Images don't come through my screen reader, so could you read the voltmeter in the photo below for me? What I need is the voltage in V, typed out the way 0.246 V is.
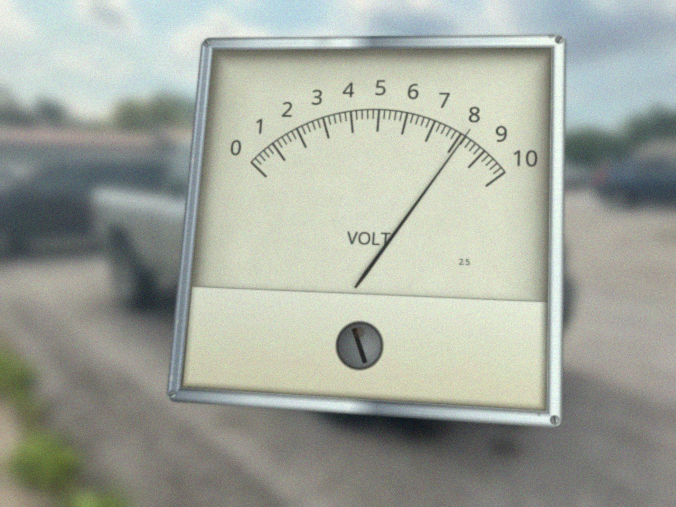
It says 8.2 V
